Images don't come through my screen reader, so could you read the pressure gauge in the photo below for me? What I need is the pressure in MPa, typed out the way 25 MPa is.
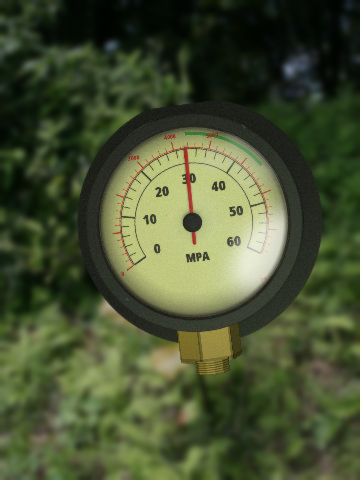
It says 30 MPa
